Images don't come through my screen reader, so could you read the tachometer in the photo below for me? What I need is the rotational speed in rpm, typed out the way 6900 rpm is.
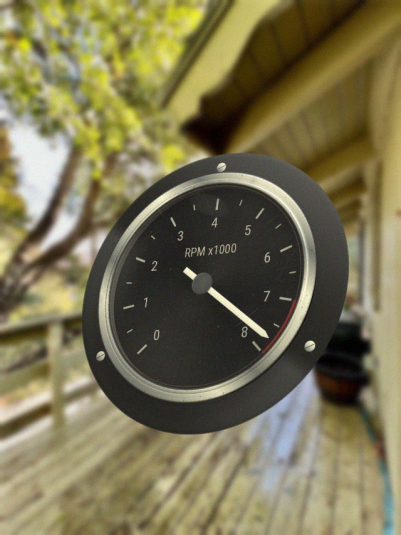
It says 7750 rpm
